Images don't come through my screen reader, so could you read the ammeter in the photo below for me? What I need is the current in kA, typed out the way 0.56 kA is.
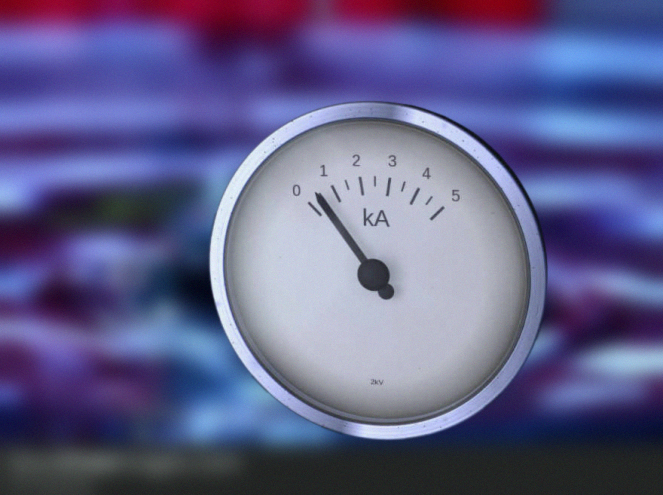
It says 0.5 kA
